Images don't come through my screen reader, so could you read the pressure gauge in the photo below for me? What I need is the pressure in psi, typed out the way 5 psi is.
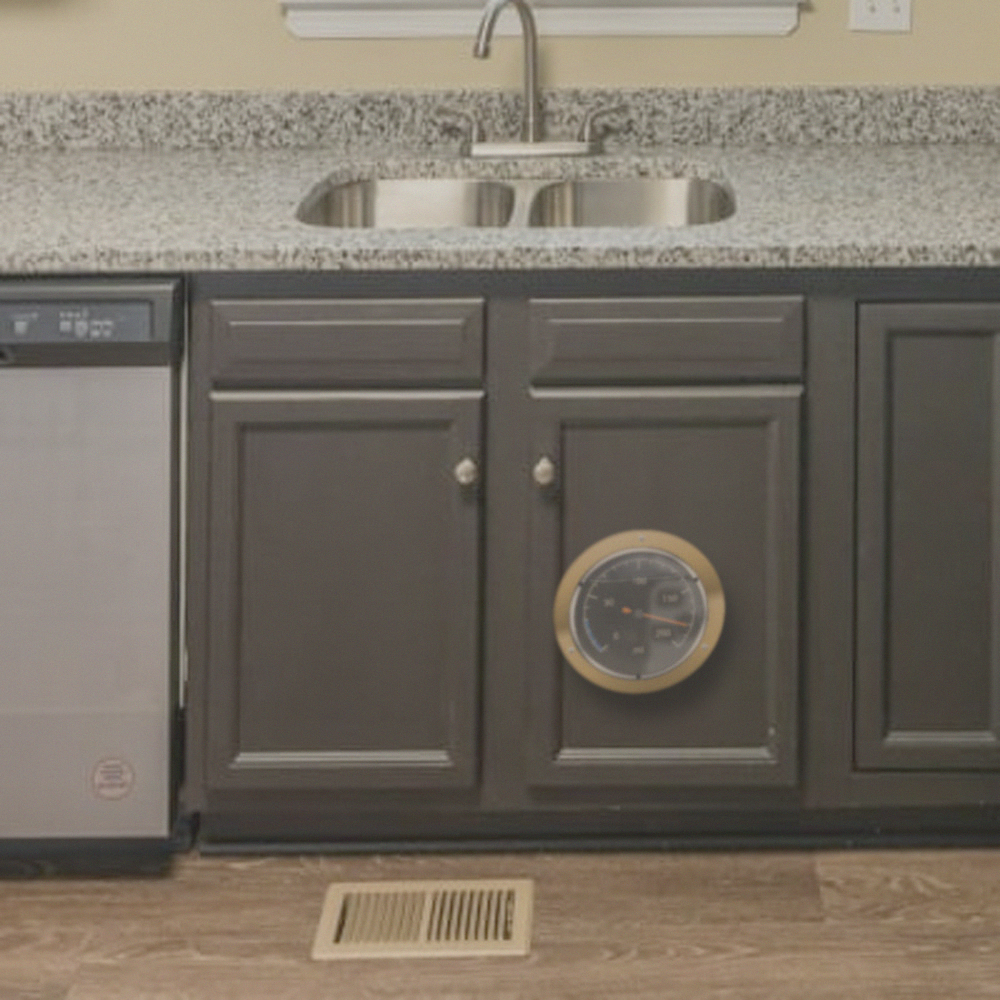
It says 180 psi
